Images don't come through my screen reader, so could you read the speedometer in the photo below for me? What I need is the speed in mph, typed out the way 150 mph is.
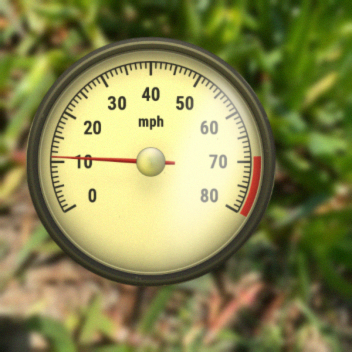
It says 11 mph
